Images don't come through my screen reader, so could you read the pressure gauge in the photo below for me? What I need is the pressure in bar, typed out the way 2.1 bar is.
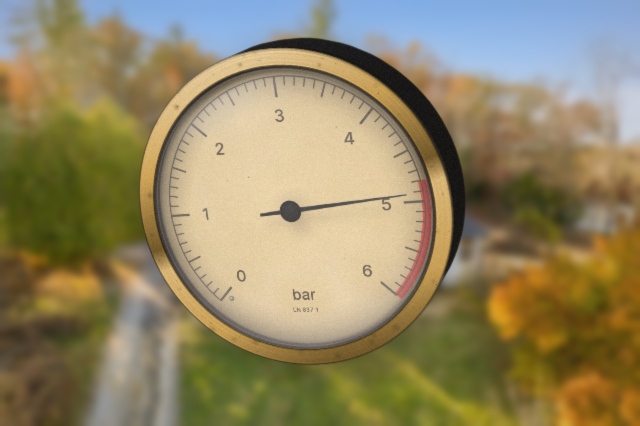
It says 4.9 bar
